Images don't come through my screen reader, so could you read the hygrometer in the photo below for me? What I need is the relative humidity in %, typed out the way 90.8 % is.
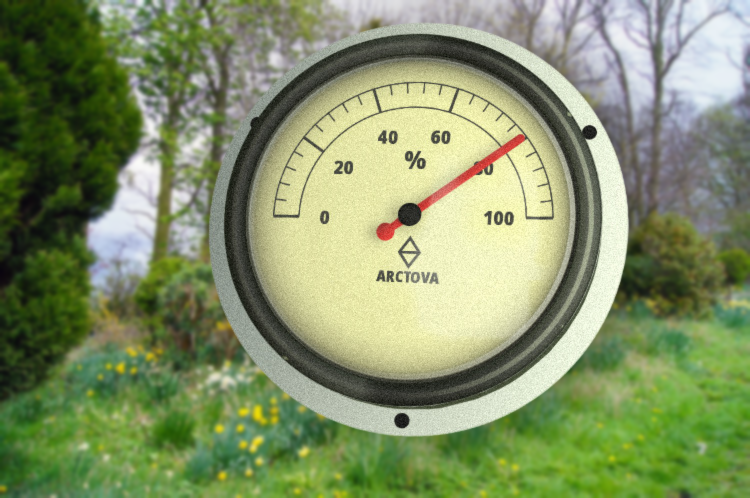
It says 80 %
